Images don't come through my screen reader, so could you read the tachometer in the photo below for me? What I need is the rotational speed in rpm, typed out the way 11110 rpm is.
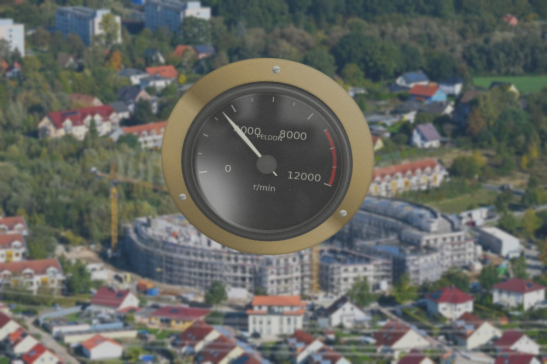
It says 3500 rpm
